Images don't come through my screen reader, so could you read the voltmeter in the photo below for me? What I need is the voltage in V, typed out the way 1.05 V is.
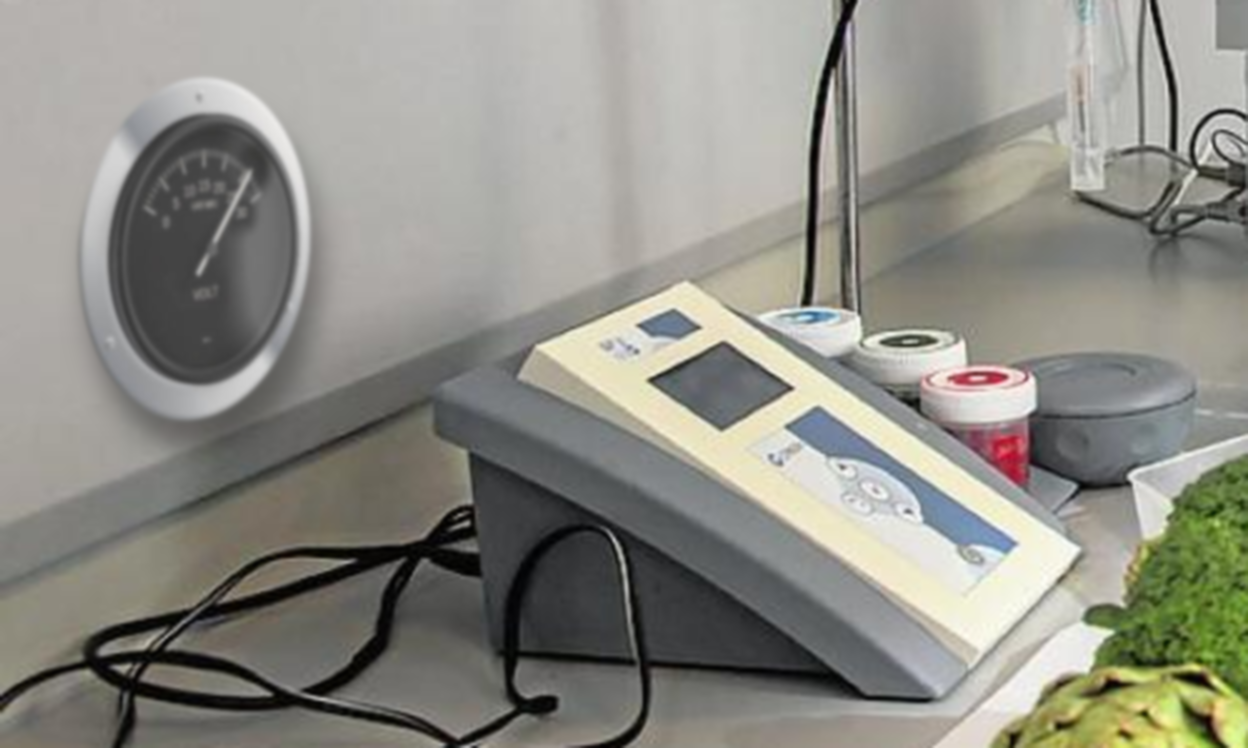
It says 25 V
